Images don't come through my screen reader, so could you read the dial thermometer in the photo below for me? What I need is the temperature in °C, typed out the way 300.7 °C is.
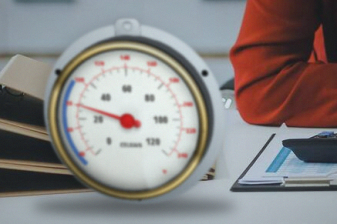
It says 28 °C
